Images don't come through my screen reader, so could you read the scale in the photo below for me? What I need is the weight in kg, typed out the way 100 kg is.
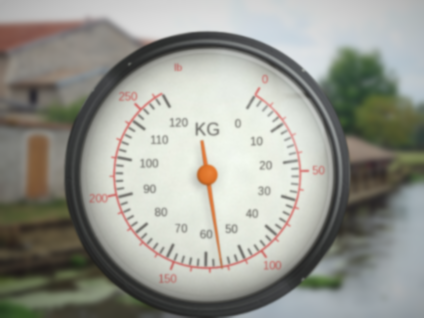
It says 56 kg
